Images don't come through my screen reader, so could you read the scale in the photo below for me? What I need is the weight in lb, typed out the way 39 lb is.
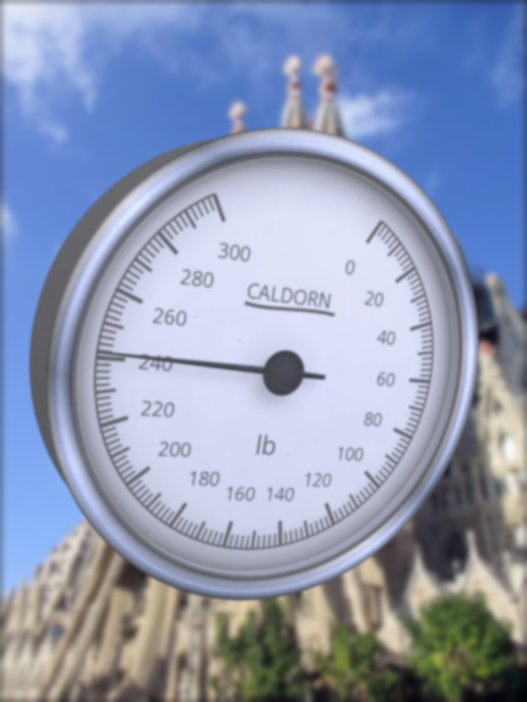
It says 242 lb
